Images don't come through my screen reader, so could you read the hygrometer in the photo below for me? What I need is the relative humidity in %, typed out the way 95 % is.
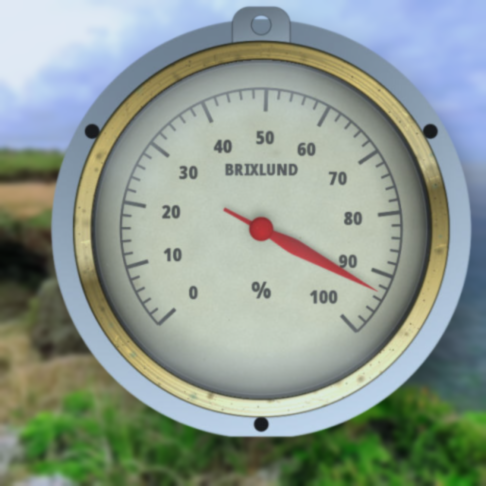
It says 93 %
